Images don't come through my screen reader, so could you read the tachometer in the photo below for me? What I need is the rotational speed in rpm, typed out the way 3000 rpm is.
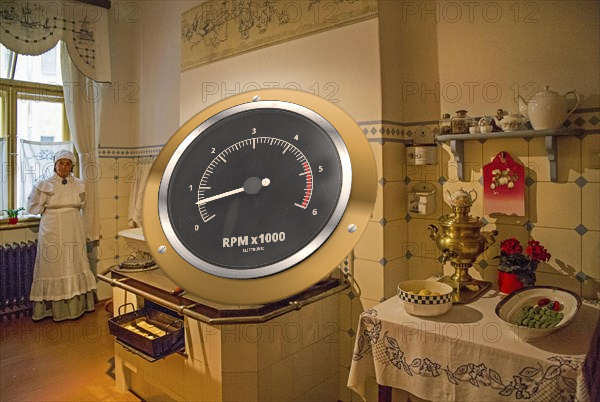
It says 500 rpm
